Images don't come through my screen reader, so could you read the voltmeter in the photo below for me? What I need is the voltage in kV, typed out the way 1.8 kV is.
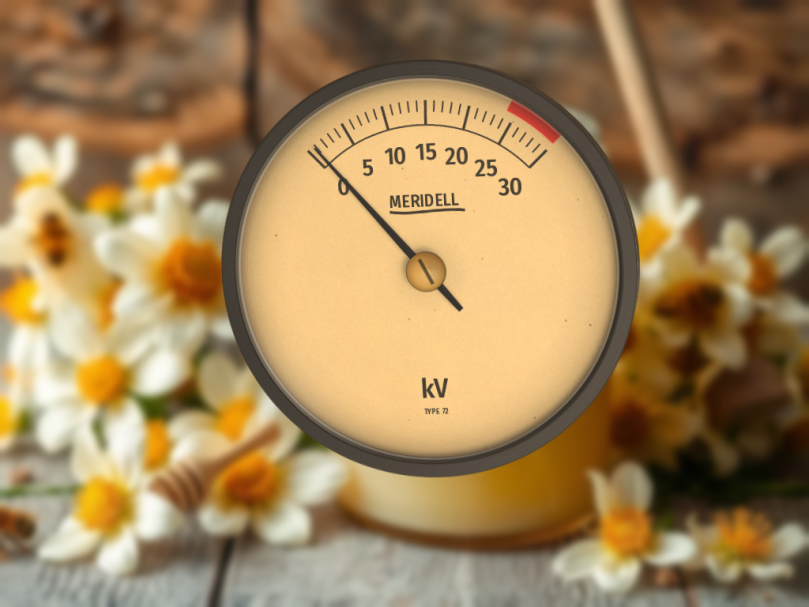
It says 1 kV
